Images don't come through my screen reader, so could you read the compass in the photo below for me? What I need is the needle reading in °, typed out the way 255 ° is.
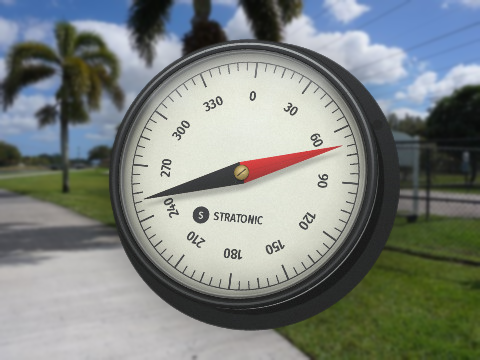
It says 70 °
